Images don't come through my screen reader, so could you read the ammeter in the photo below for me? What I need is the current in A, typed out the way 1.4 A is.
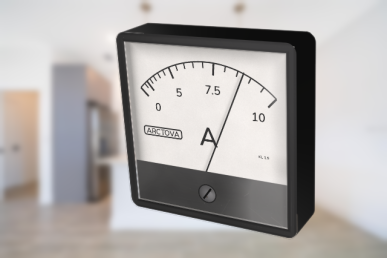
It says 8.75 A
